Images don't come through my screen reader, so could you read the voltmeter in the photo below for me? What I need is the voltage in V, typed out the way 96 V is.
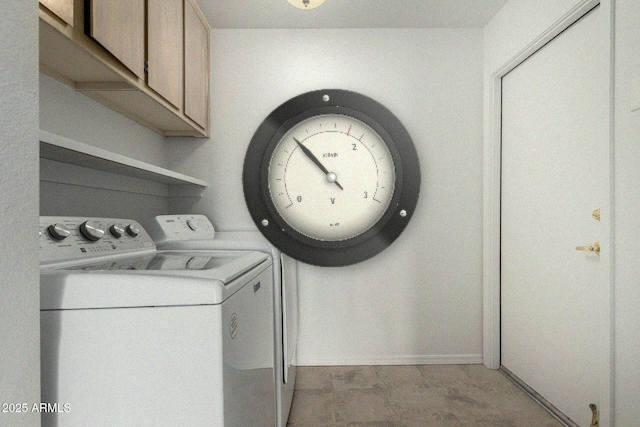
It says 1 V
